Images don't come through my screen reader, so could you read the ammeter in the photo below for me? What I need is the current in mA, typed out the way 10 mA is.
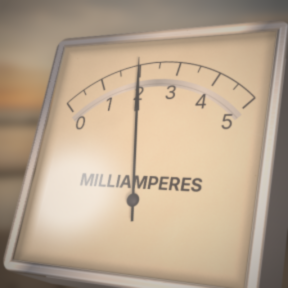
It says 2 mA
